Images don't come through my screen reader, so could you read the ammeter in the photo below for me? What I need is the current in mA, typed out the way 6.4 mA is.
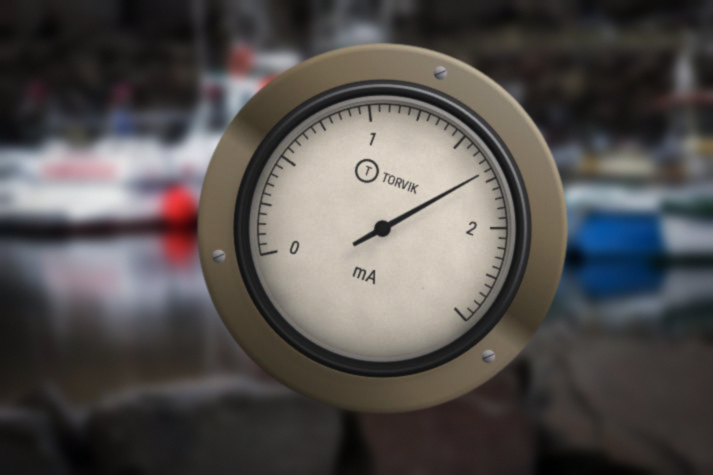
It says 1.7 mA
